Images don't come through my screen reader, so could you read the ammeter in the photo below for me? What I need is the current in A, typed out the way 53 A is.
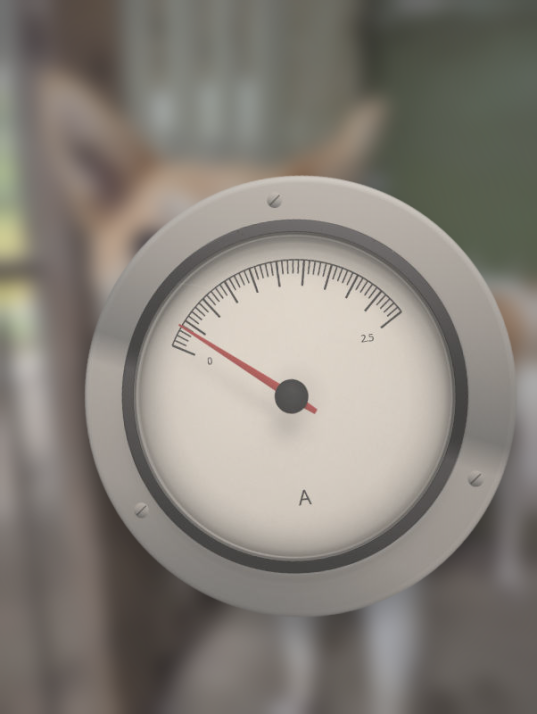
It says 0.2 A
